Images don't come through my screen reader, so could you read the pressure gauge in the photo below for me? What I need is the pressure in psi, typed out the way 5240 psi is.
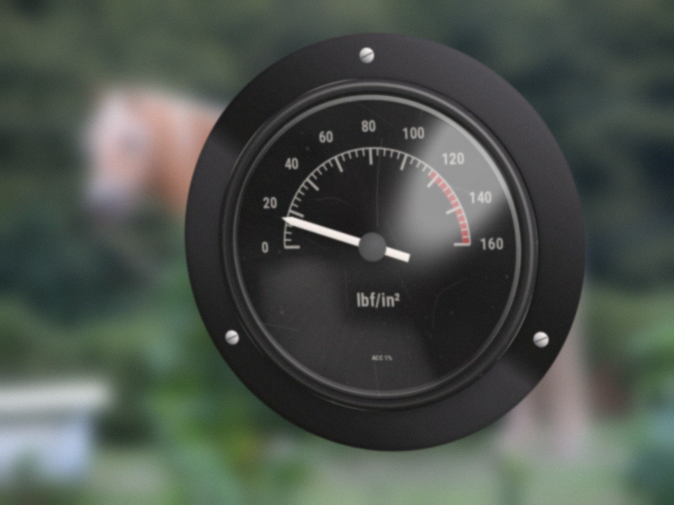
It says 16 psi
